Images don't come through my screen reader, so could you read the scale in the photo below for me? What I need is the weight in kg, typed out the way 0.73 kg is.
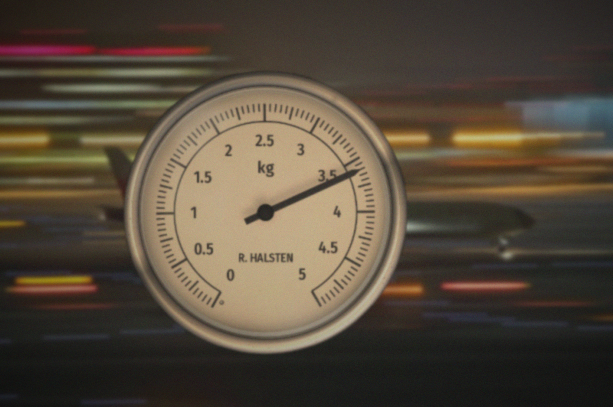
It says 3.6 kg
